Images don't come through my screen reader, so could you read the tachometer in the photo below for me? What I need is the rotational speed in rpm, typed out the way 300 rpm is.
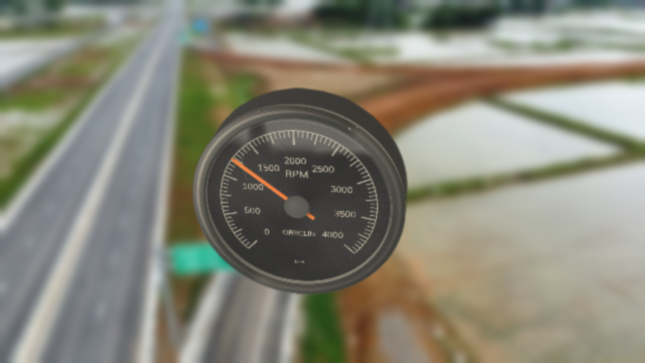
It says 1250 rpm
